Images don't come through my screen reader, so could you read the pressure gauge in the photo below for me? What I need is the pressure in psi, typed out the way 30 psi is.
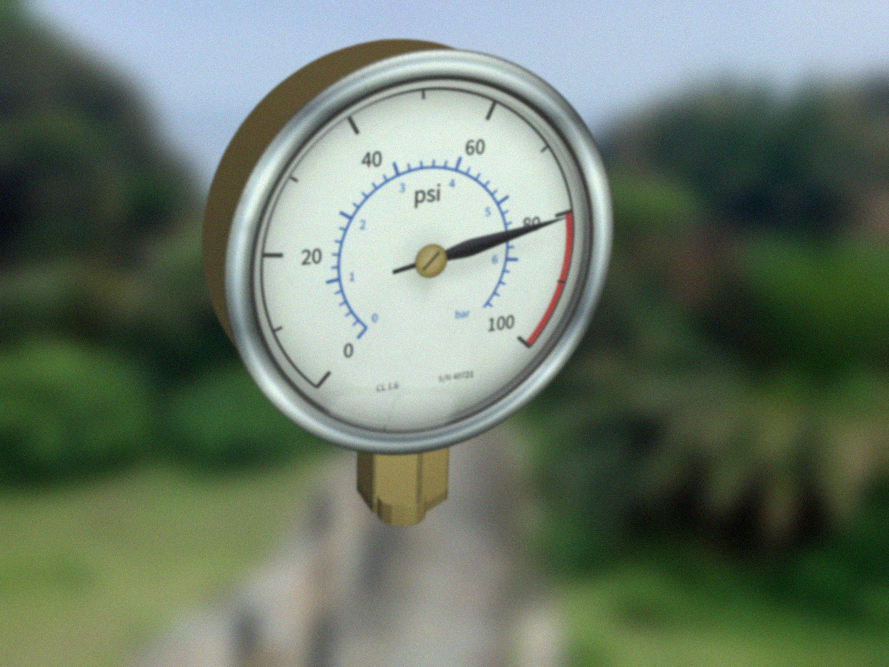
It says 80 psi
